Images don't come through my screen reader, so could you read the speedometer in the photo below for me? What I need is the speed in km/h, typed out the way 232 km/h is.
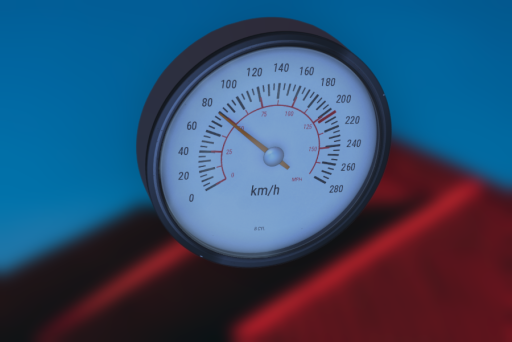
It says 80 km/h
